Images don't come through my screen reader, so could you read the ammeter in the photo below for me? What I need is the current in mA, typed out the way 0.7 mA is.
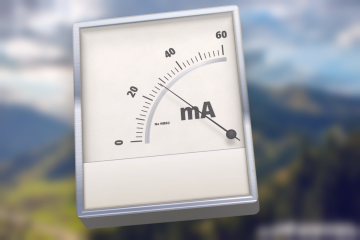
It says 28 mA
